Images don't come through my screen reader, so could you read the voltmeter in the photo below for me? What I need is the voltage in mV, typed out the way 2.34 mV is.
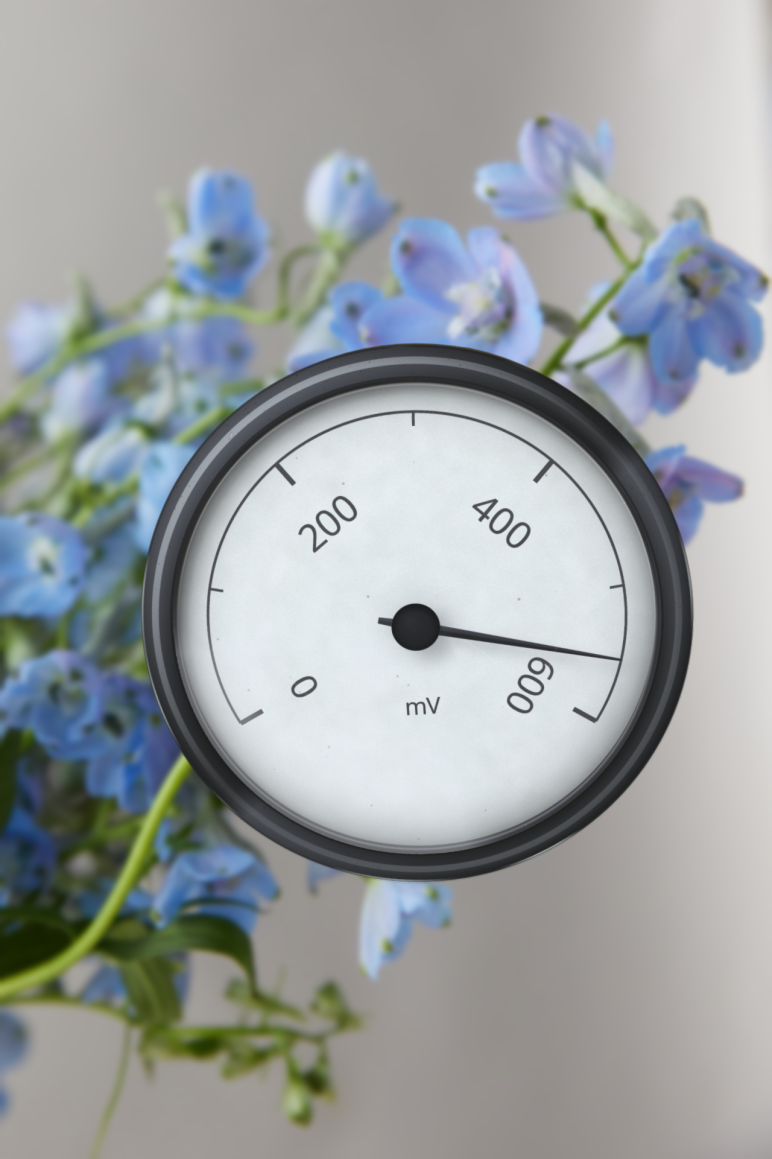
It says 550 mV
